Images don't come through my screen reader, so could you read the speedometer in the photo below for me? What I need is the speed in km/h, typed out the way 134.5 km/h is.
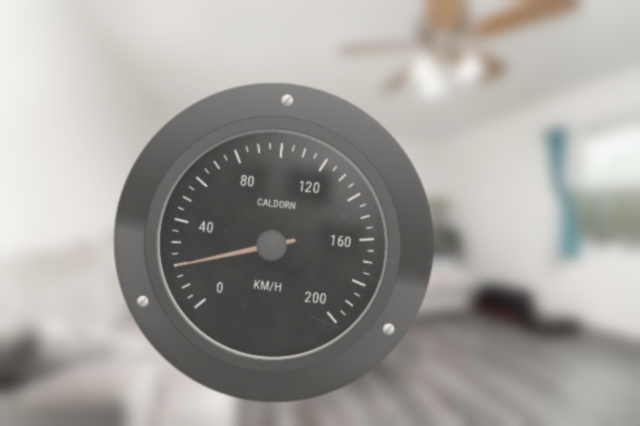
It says 20 km/h
